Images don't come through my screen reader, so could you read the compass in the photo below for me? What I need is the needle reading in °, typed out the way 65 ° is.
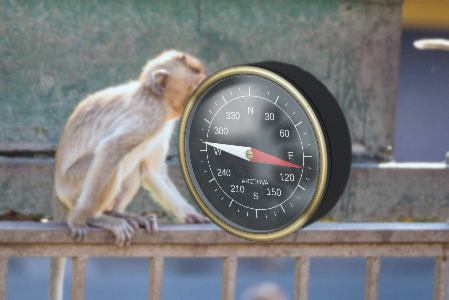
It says 100 °
